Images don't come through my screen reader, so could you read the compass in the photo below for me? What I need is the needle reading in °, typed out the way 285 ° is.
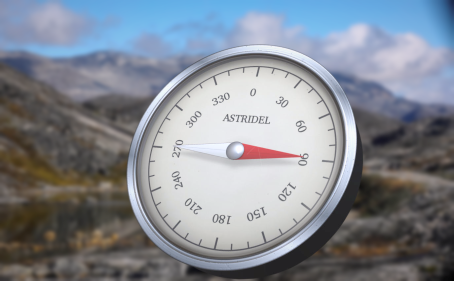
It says 90 °
